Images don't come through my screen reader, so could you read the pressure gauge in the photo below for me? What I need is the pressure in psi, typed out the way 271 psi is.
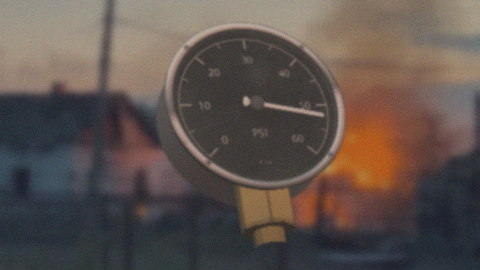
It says 52.5 psi
